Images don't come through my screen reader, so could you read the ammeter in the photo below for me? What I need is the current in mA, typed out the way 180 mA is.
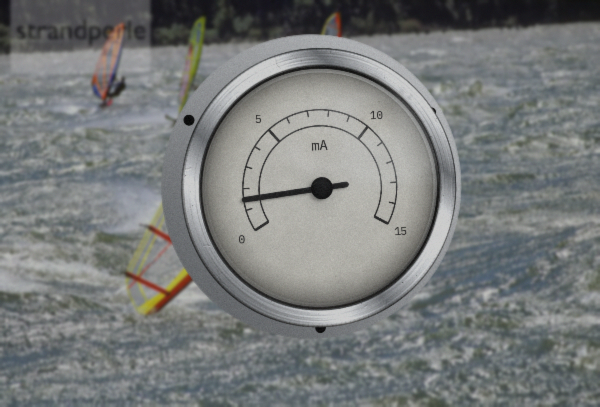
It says 1.5 mA
